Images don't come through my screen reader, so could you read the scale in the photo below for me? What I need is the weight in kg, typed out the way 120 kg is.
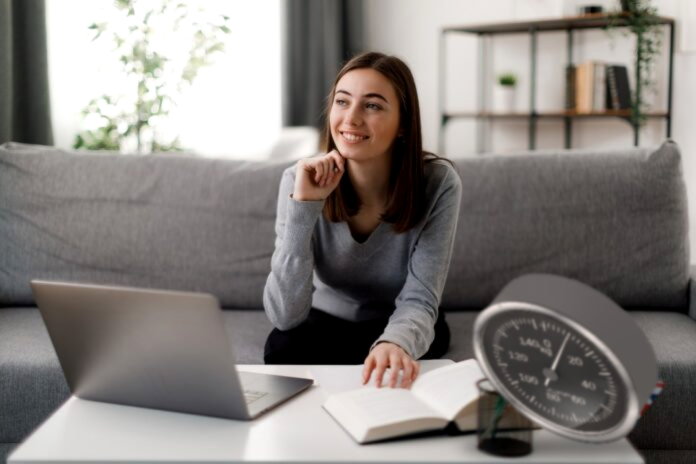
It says 10 kg
